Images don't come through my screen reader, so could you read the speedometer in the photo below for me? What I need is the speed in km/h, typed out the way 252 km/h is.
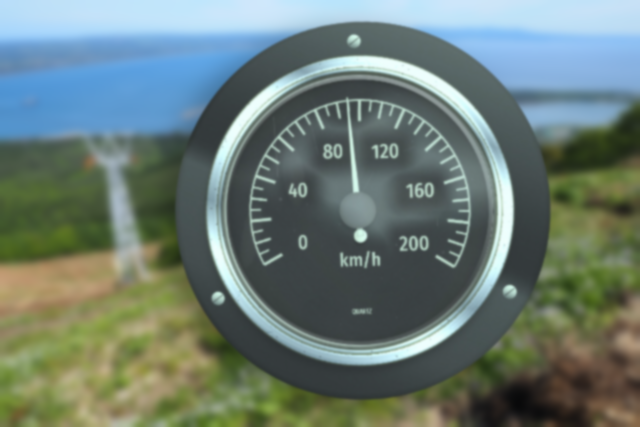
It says 95 km/h
